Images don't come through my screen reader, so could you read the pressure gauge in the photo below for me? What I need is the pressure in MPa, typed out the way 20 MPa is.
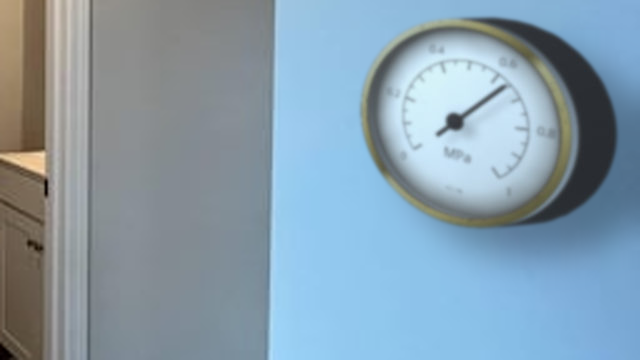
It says 0.65 MPa
